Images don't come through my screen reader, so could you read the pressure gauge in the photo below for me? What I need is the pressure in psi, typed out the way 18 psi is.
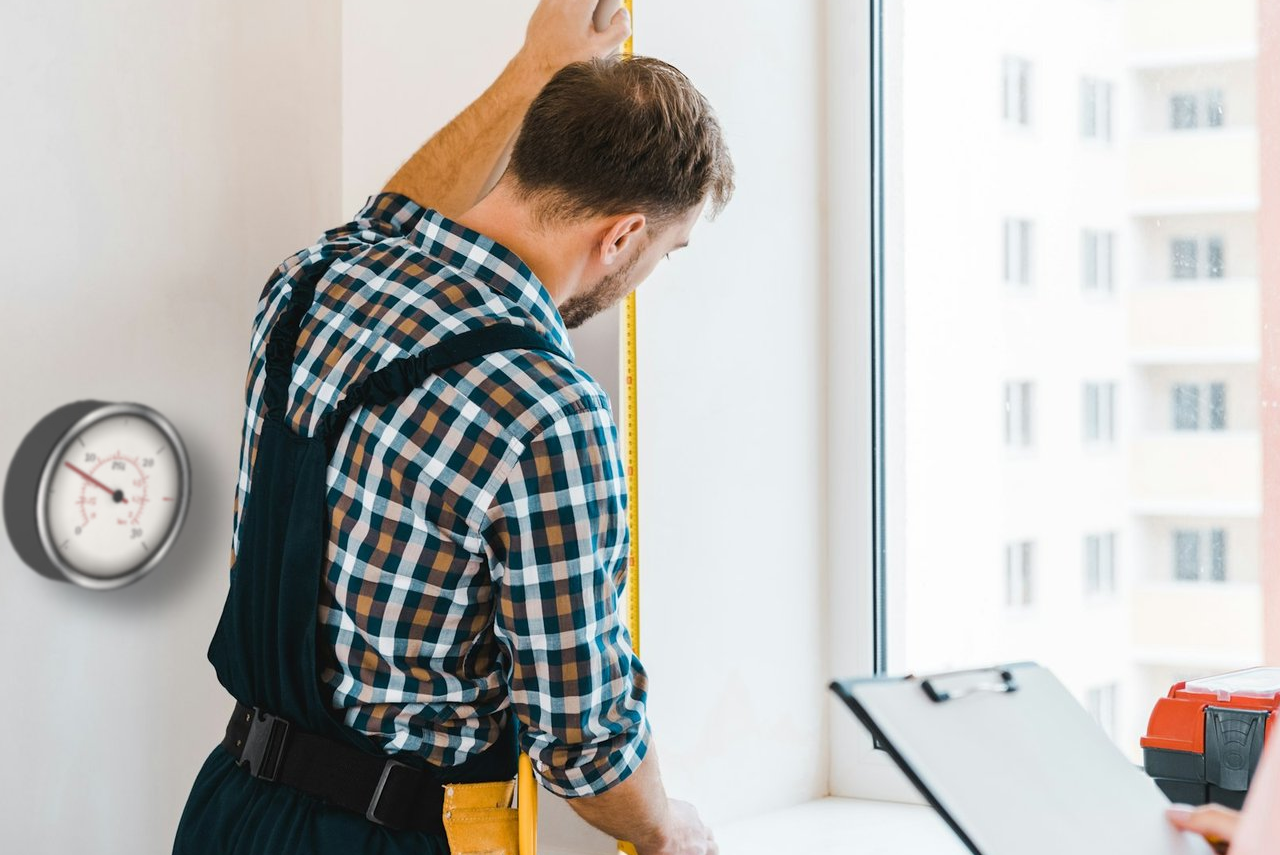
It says 7.5 psi
